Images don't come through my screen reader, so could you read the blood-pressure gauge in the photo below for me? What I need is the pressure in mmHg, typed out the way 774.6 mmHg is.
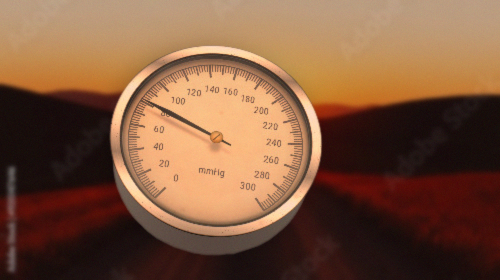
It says 80 mmHg
